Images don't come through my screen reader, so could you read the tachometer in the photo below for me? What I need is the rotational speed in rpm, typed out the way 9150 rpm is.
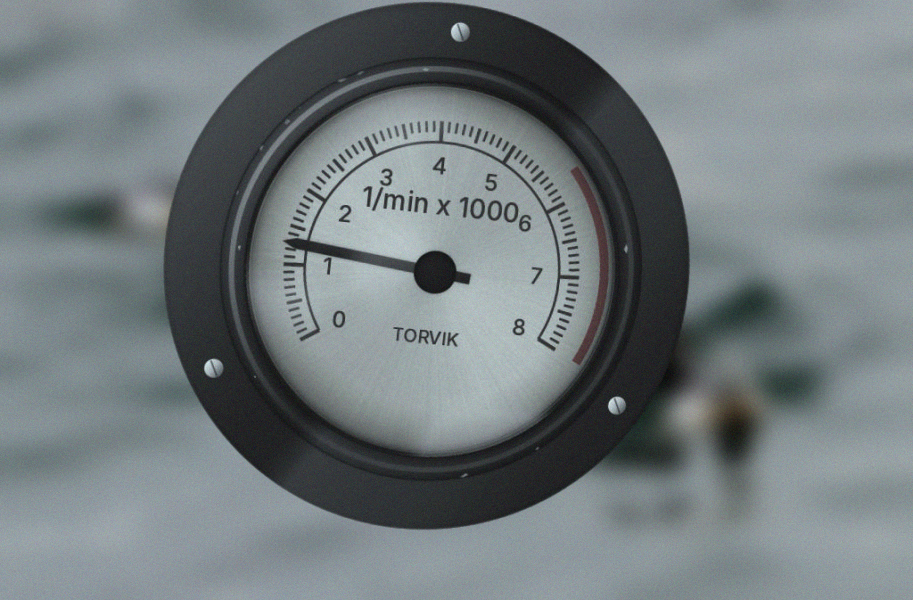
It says 1300 rpm
